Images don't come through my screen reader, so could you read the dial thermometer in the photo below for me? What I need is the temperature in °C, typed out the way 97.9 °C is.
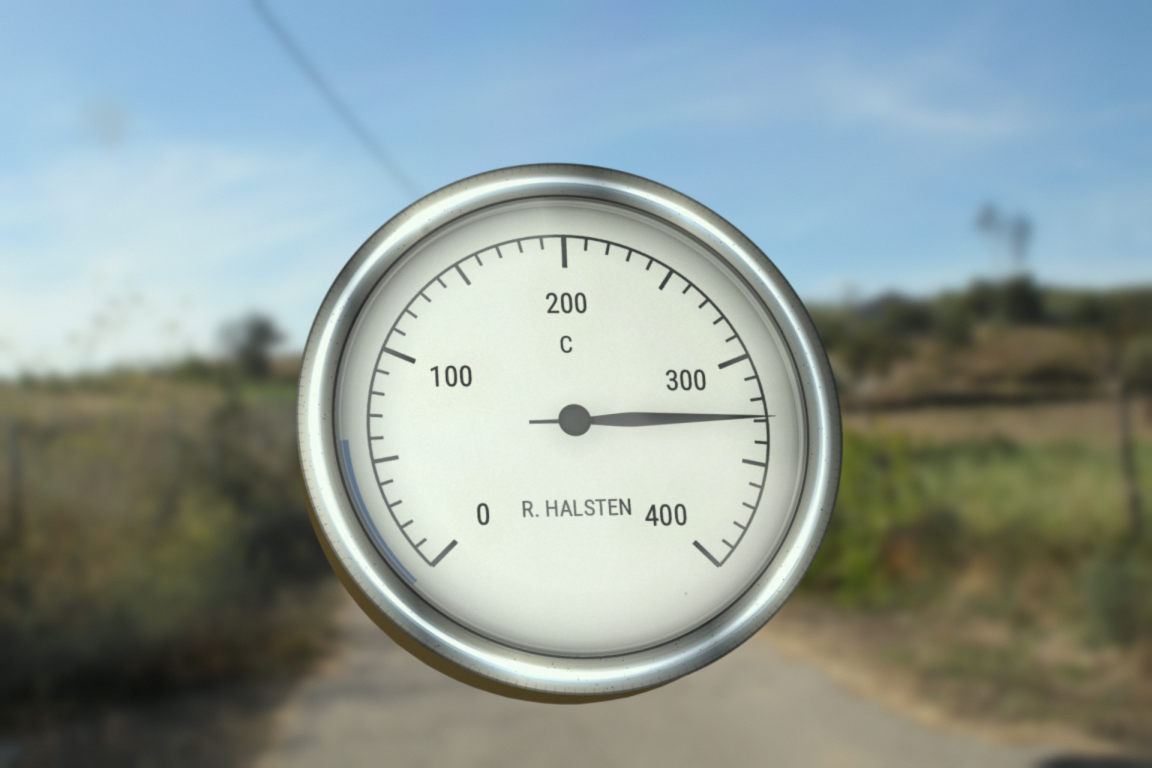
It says 330 °C
